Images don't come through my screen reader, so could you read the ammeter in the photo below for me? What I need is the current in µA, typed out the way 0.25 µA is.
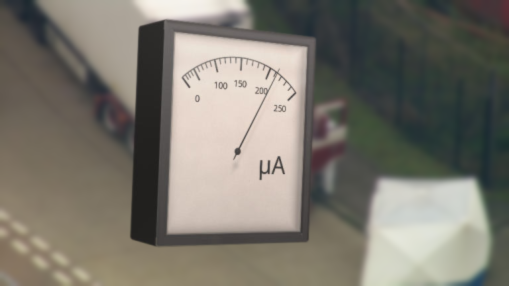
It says 210 µA
